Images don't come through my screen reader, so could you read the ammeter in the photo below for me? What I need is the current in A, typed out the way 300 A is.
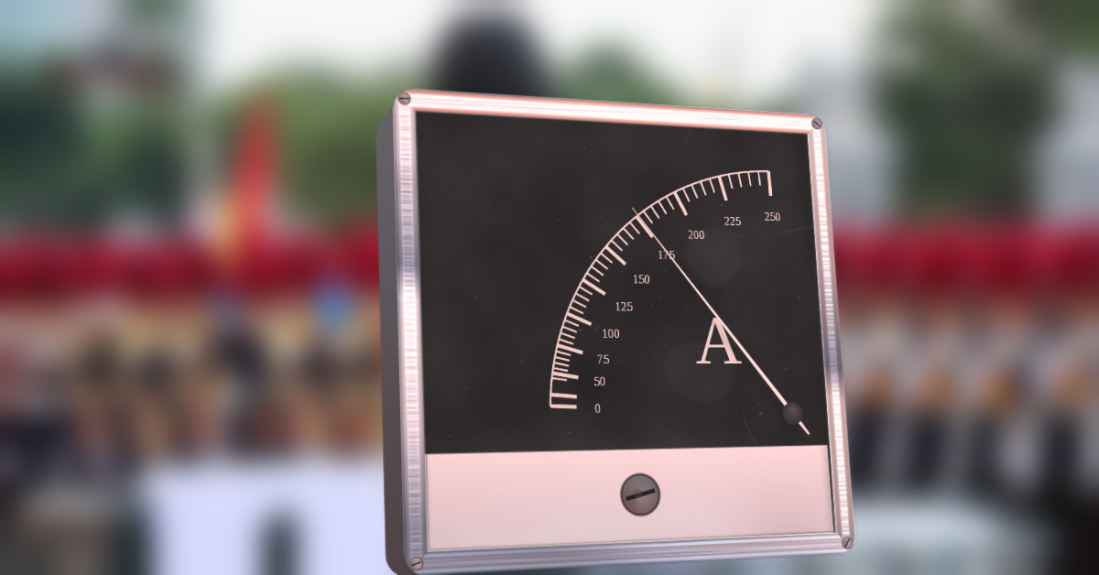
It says 175 A
